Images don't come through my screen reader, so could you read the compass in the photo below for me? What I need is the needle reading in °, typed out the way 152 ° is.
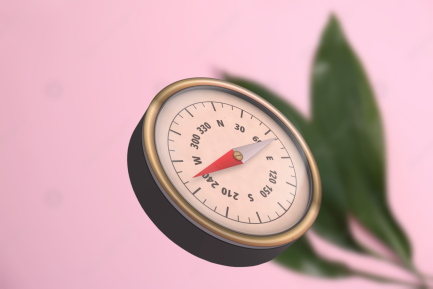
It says 250 °
